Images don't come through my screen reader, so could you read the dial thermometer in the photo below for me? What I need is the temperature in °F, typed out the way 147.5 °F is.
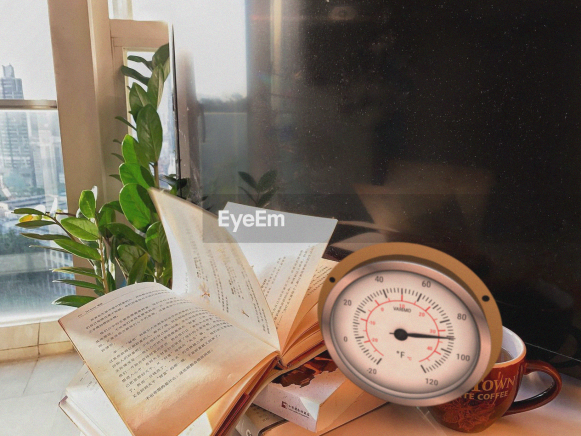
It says 90 °F
